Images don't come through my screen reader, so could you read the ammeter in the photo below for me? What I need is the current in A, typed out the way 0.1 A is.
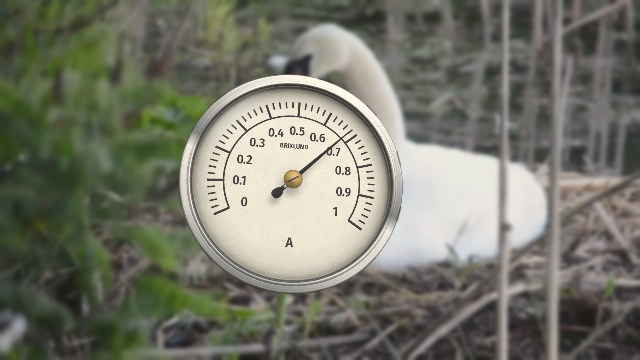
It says 0.68 A
